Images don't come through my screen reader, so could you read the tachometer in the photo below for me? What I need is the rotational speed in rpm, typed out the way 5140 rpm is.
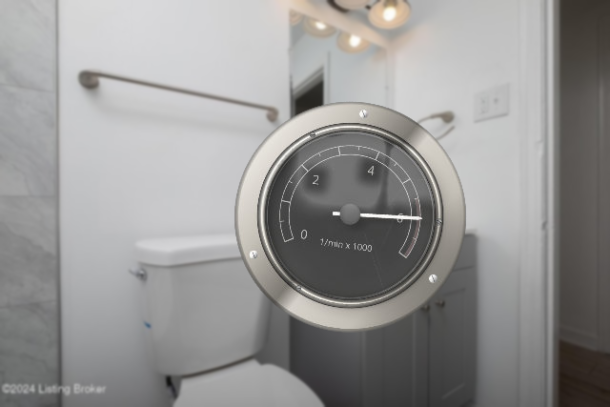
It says 6000 rpm
